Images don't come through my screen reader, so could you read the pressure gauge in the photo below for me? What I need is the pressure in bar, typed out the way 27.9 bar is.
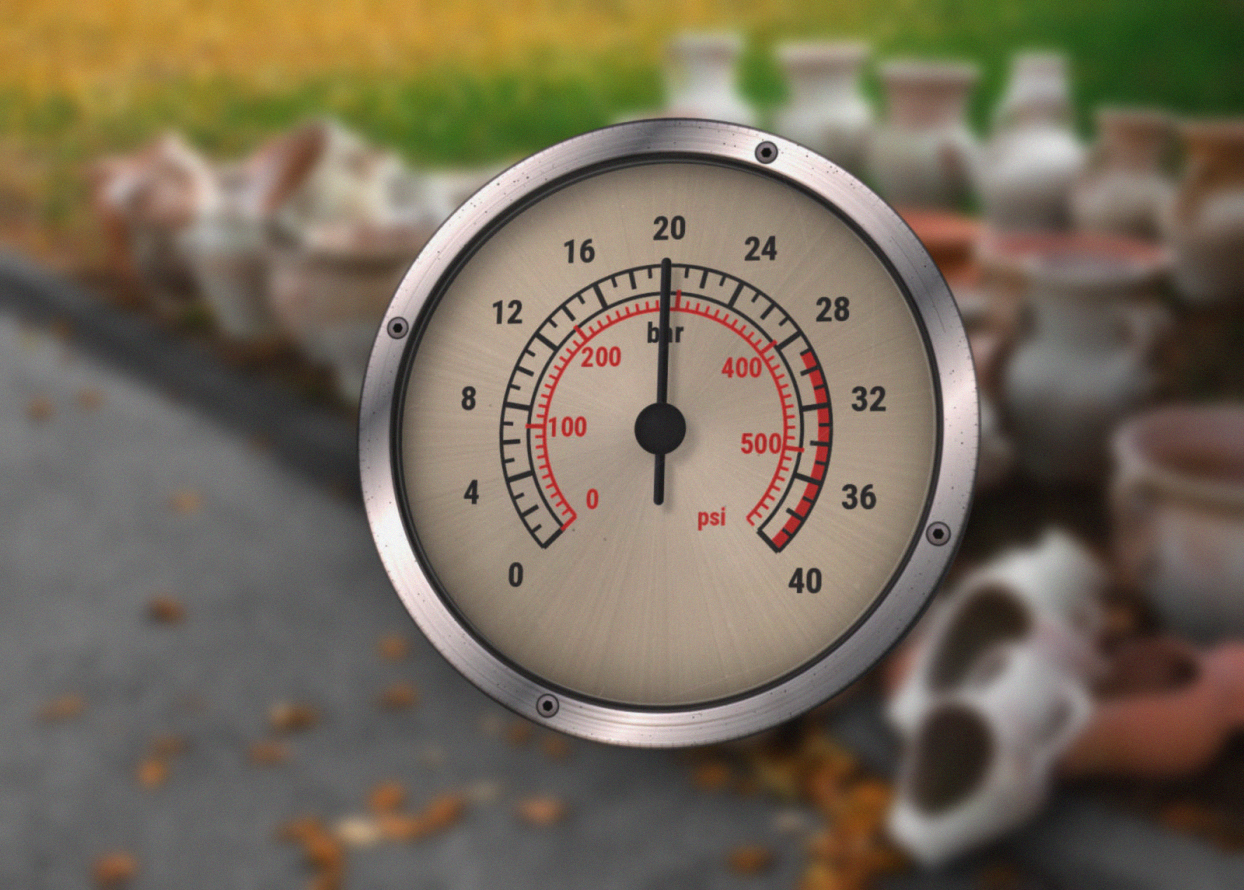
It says 20 bar
